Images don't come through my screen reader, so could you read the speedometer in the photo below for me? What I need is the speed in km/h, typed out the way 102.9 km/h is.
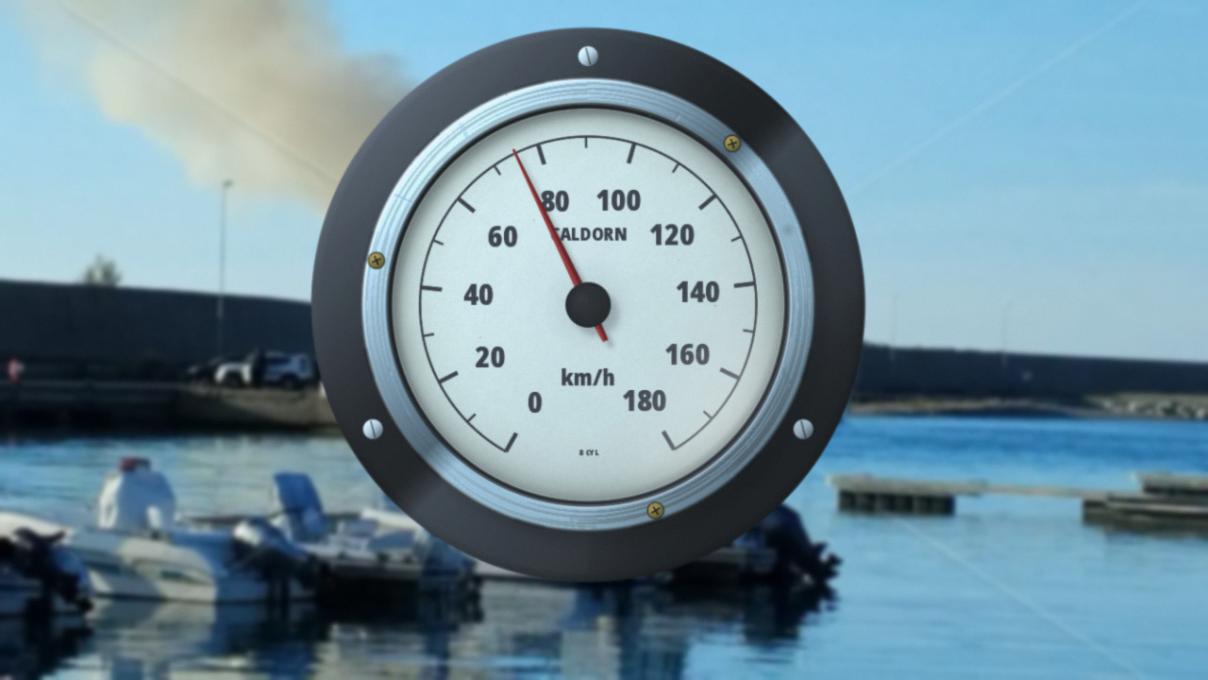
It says 75 km/h
